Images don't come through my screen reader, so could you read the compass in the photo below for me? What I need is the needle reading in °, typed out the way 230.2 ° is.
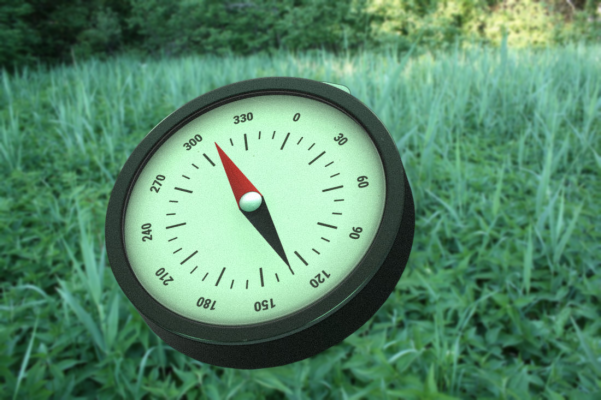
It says 310 °
